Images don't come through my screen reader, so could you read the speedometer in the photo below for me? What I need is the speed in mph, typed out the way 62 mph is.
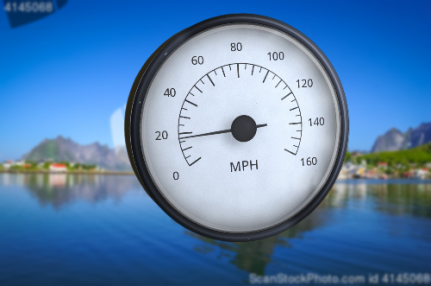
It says 17.5 mph
